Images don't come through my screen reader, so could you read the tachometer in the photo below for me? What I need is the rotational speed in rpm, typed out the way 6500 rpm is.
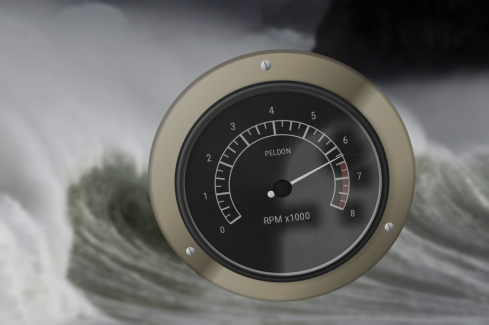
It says 6250 rpm
